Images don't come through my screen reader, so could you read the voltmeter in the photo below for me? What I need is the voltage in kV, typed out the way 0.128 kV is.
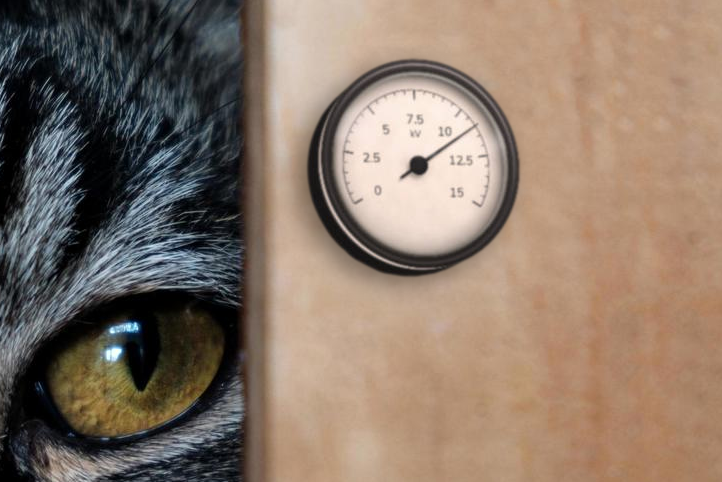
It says 11 kV
